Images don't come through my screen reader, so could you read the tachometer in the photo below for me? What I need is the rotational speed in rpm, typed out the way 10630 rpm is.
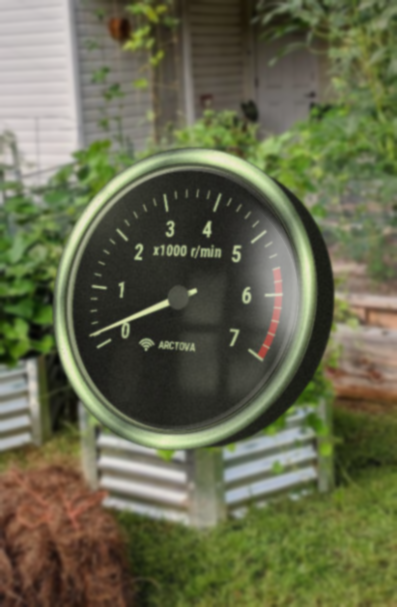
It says 200 rpm
